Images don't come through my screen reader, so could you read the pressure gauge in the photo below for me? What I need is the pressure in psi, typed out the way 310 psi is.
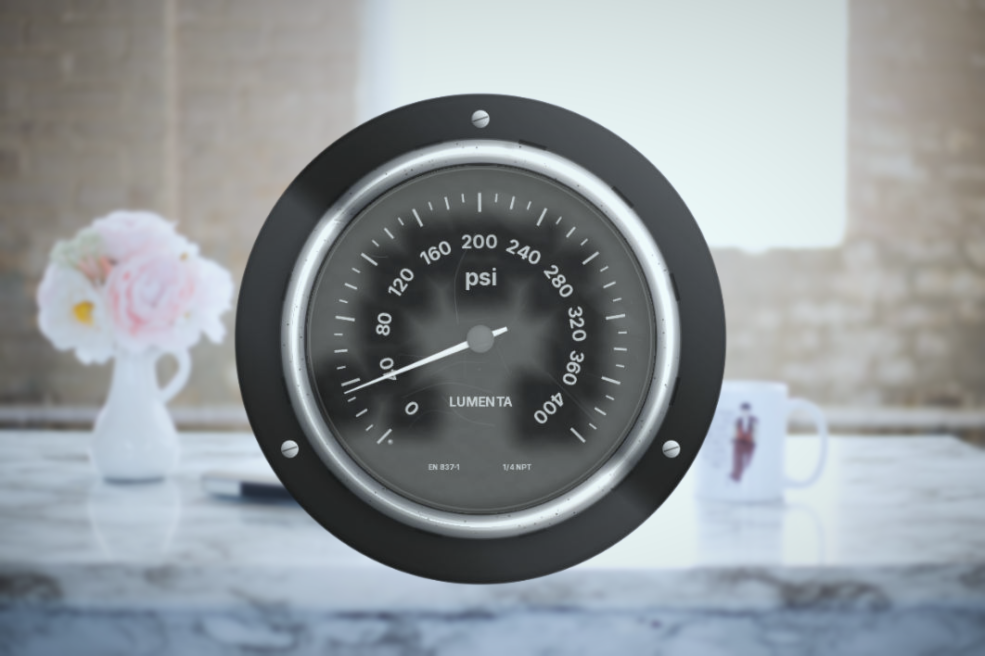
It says 35 psi
